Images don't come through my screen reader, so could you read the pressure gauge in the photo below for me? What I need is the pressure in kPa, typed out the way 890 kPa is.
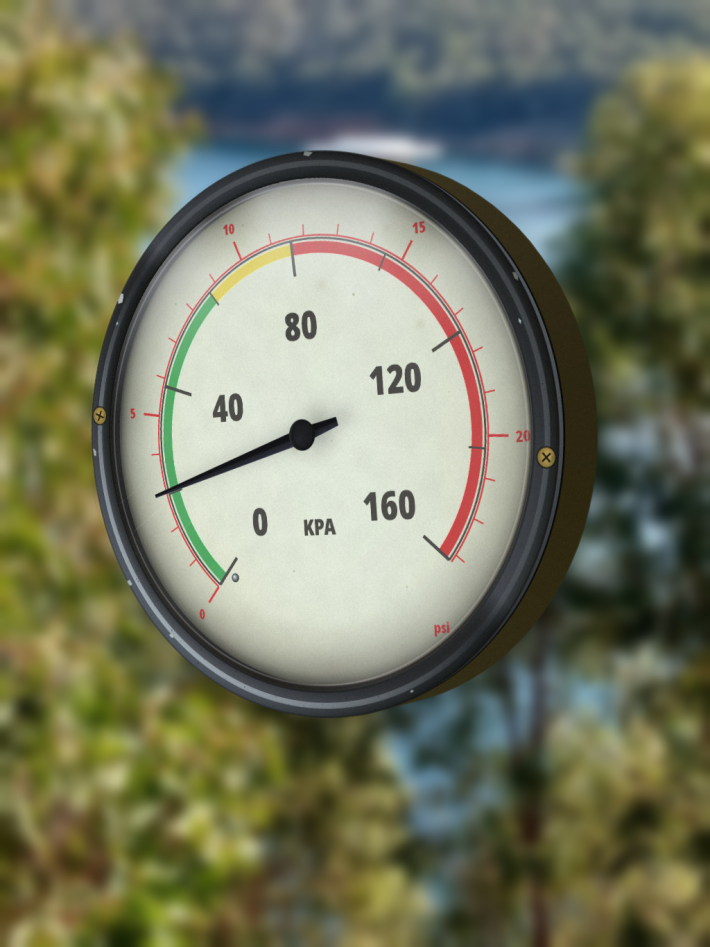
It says 20 kPa
